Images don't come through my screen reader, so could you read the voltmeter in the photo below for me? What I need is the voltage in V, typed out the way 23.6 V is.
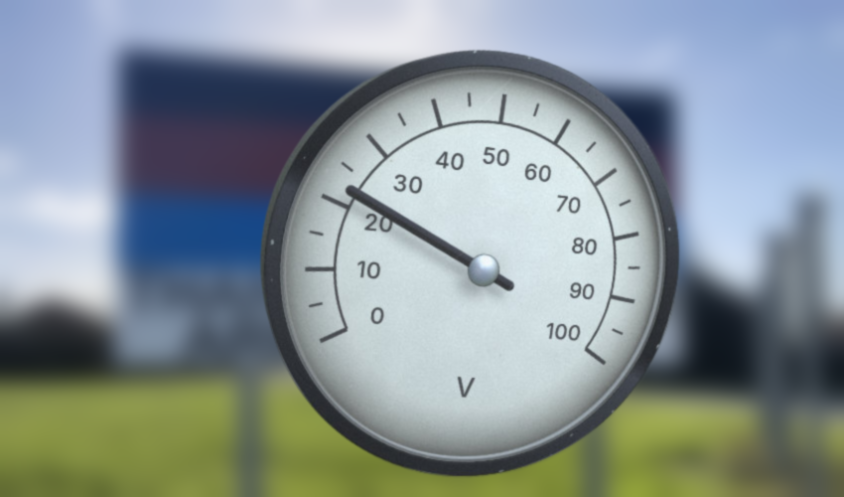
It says 22.5 V
